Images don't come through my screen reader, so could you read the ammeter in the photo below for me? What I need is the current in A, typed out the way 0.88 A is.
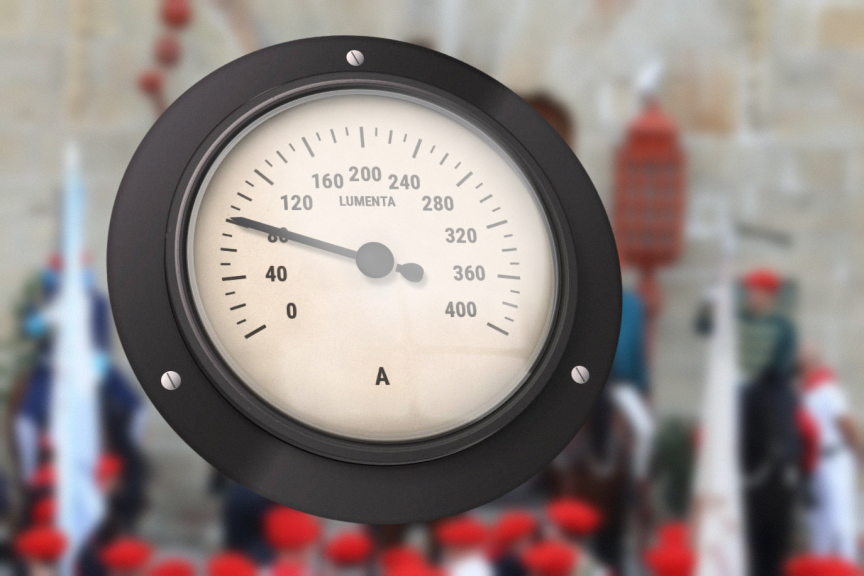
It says 80 A
